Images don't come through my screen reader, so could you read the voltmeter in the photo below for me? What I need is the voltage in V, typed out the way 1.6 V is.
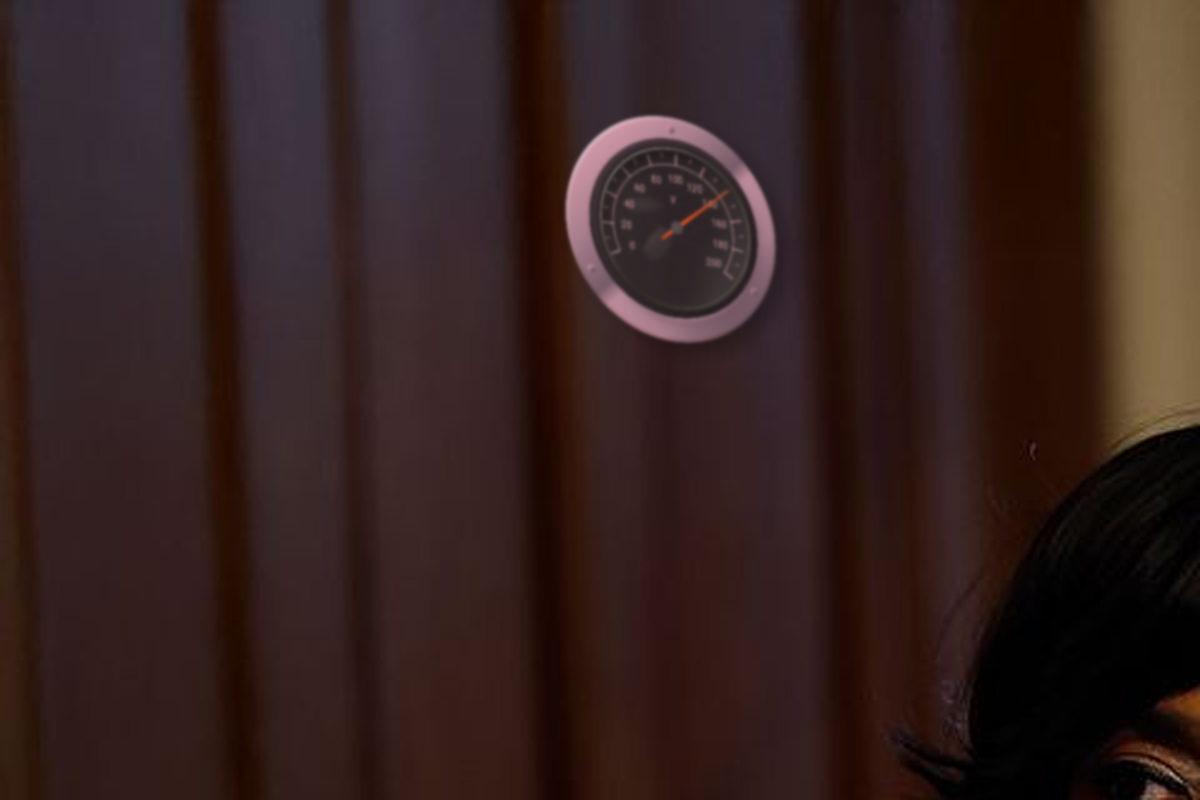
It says 140 V
